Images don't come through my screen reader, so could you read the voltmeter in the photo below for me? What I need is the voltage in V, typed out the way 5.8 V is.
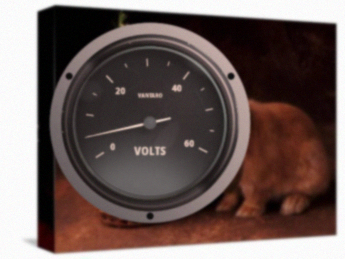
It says 5 V
